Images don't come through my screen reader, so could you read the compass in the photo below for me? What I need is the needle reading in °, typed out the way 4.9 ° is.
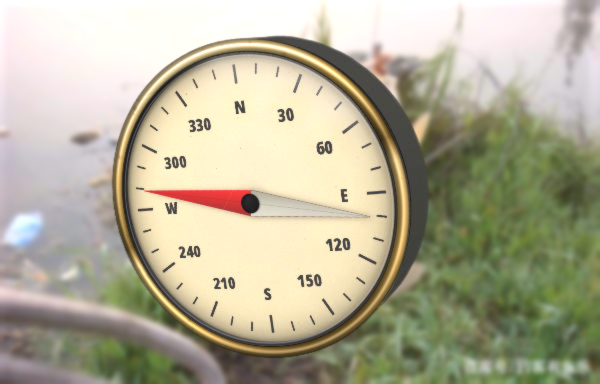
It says 280 °
